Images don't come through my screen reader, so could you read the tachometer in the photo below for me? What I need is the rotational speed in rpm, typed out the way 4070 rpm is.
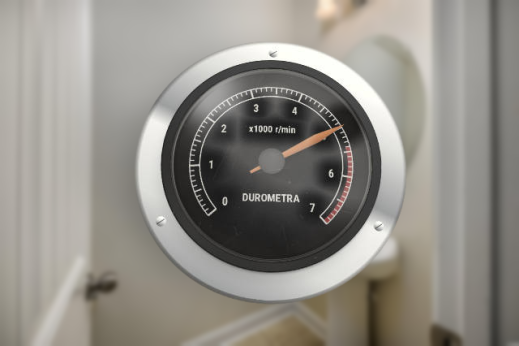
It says 5000 rpm
